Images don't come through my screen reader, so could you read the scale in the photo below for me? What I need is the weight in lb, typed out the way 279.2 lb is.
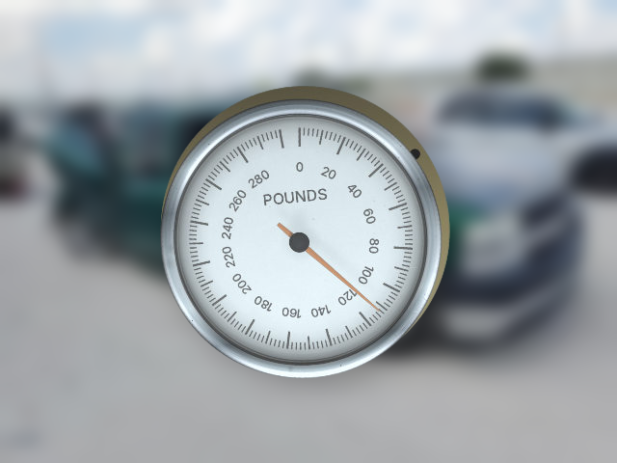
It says 112 lb
